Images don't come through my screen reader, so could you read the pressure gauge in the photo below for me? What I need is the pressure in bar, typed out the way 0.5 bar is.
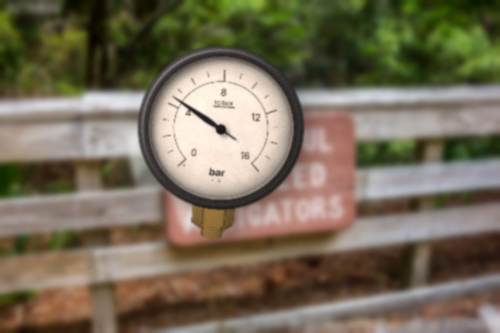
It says 4.5 bar
